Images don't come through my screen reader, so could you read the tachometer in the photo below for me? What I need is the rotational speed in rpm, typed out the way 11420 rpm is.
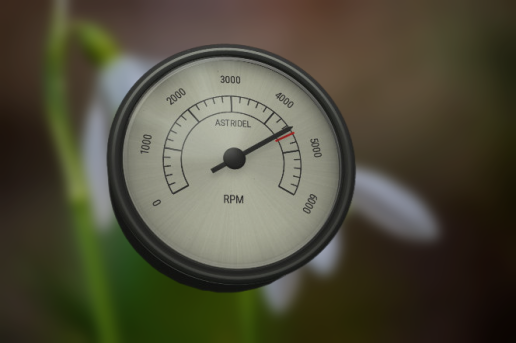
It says 4500 rpm
